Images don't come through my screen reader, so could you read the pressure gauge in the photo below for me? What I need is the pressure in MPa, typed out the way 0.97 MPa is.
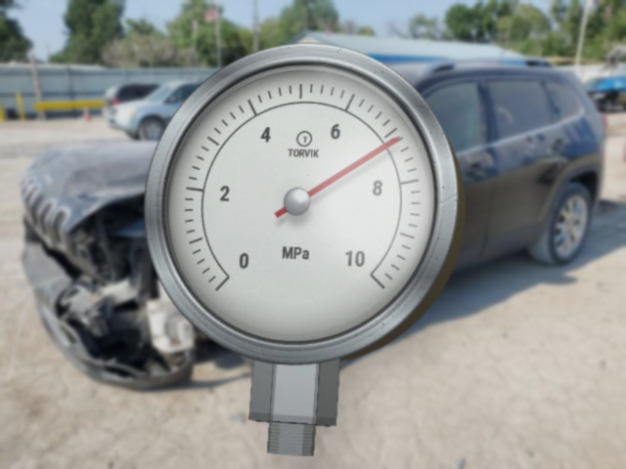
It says 7.2 MPa
